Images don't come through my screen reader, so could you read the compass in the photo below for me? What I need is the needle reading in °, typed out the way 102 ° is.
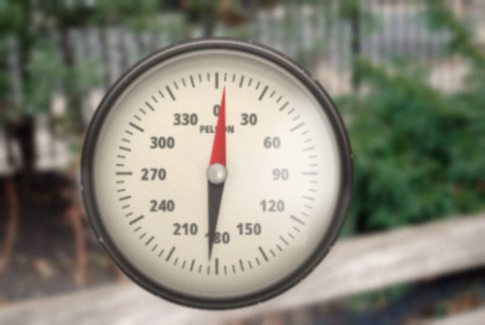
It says 5 °
